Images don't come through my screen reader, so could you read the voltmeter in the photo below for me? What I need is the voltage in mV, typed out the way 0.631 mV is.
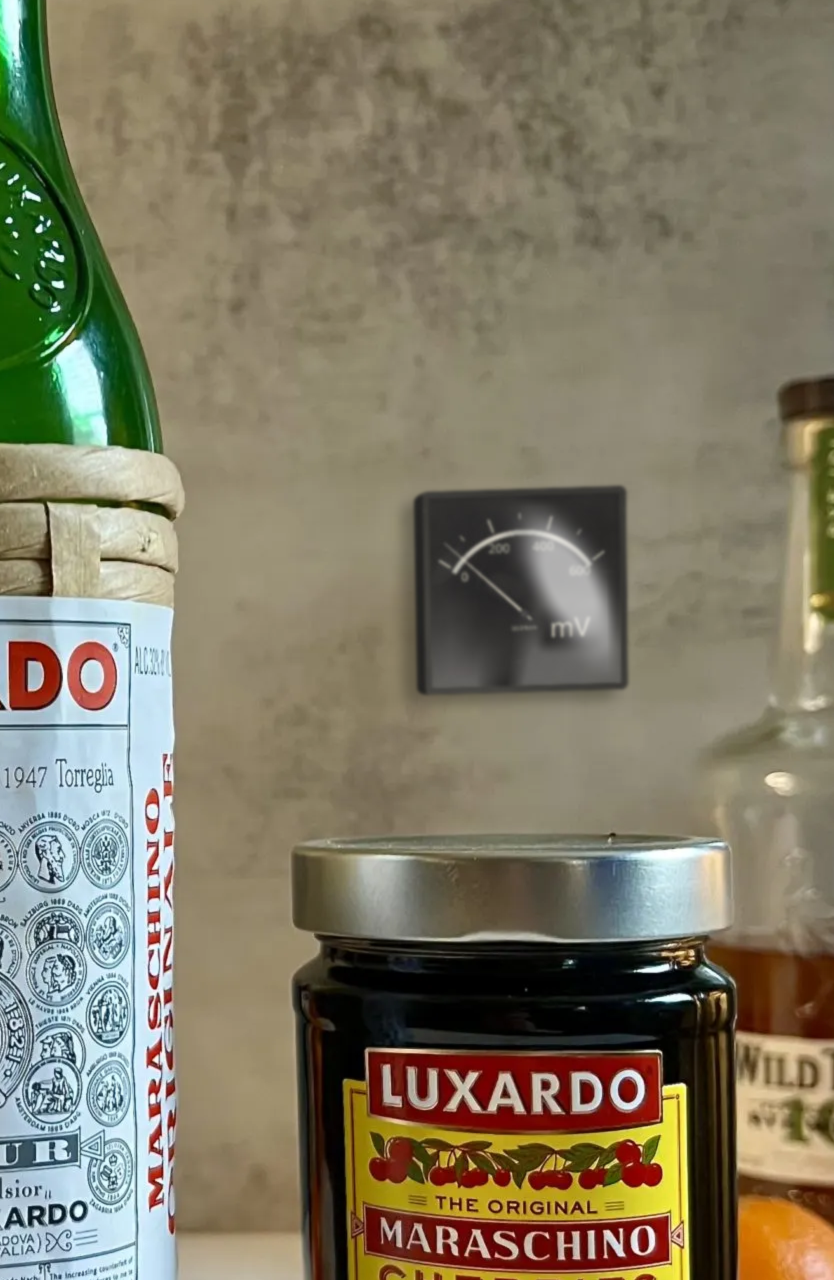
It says 50 mV
